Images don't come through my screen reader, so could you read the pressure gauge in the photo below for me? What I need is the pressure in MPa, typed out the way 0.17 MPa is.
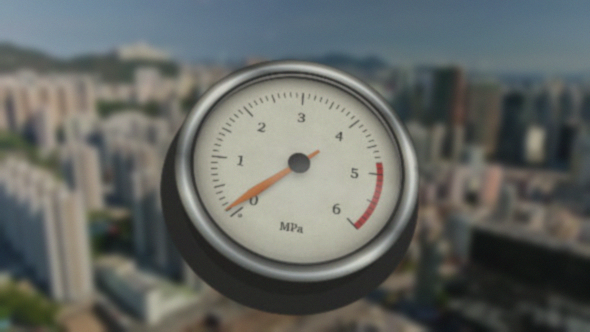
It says 0.1 MPa
